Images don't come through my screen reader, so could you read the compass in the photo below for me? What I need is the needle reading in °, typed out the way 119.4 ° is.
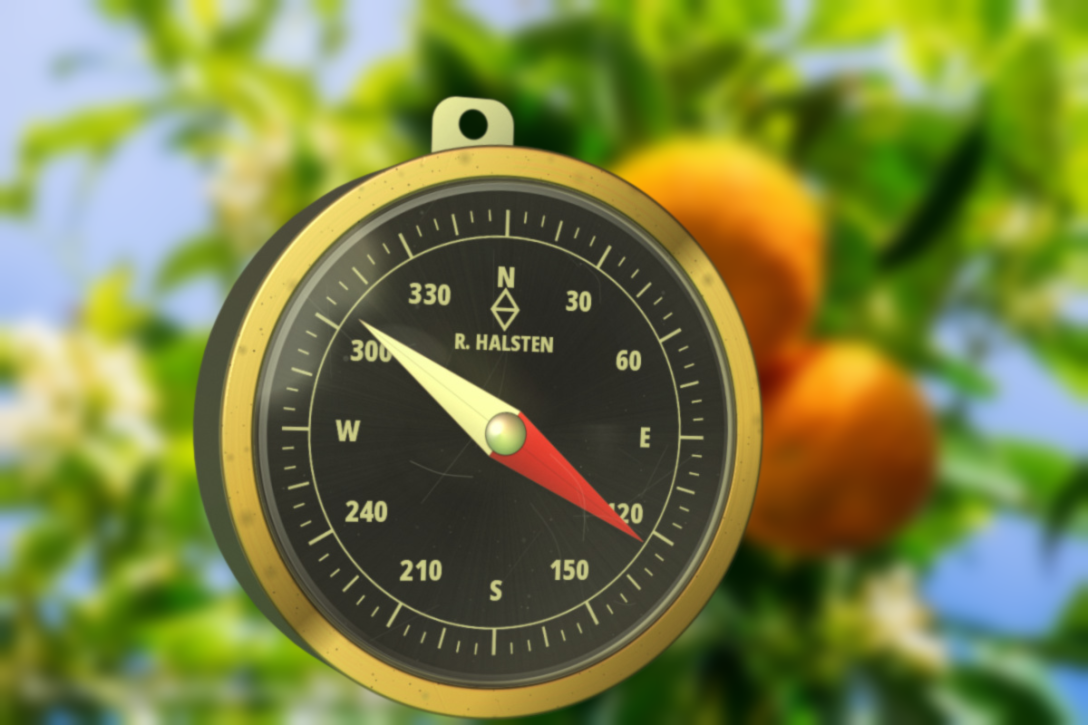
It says 125 °
